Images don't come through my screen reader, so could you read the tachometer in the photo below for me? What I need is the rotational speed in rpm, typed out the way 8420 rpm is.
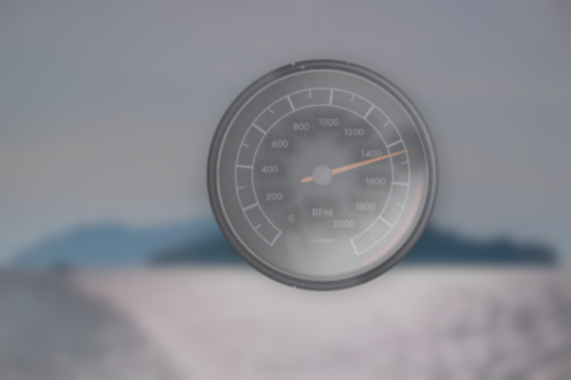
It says 1450 rpm
